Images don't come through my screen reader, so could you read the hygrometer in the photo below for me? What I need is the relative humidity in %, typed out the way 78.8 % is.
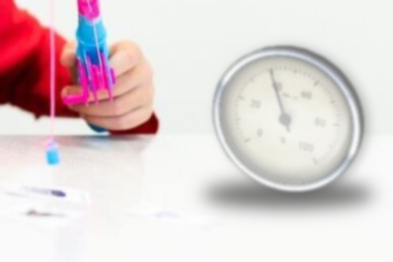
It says 40 %
